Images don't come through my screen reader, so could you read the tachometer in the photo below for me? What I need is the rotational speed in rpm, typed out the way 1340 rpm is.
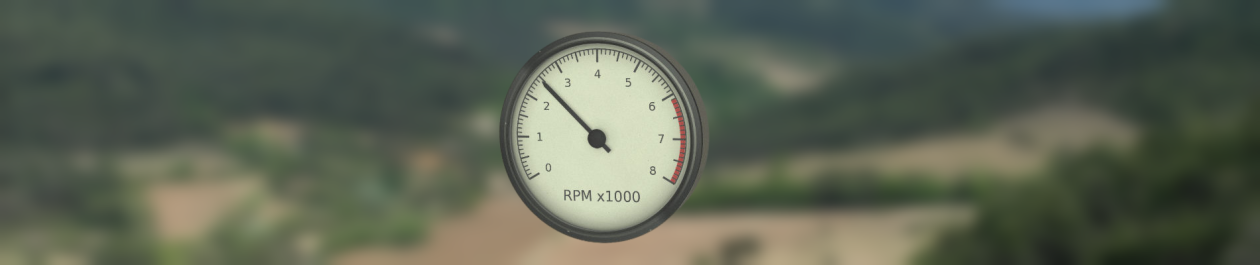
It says 2500 rpm
